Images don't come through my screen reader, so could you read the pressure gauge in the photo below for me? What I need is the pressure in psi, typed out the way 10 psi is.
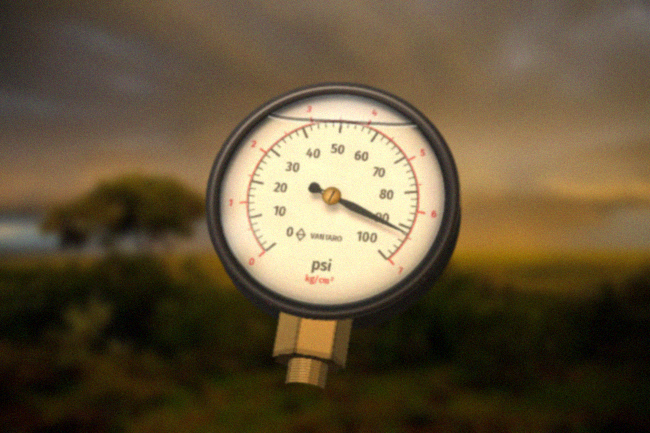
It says 92 psi
